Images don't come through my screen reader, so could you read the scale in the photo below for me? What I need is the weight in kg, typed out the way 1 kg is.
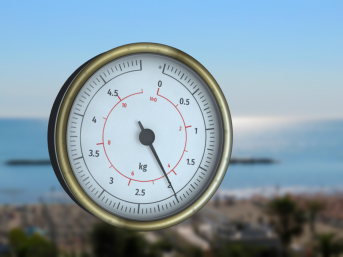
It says 2 kg
